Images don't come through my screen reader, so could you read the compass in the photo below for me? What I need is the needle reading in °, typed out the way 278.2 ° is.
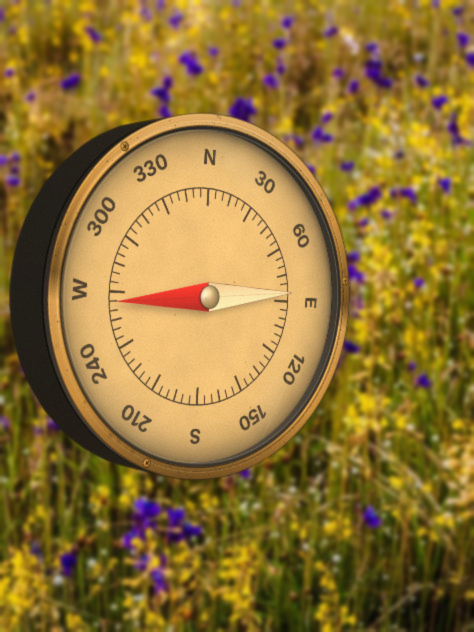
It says 265 °
